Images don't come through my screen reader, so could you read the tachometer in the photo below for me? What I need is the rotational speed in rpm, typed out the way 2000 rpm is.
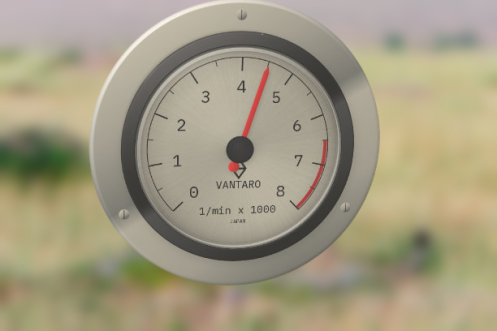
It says 4500 rpm
